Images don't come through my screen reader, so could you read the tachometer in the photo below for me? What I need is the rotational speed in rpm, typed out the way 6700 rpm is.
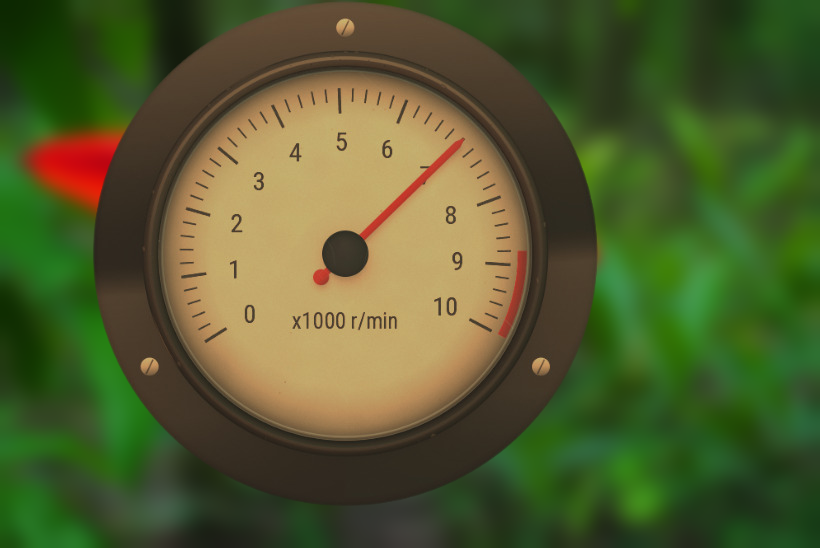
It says 7000 rpm
